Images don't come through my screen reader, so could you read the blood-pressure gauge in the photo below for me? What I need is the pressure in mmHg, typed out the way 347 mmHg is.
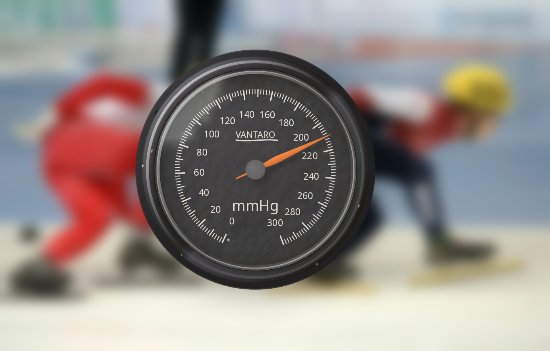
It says 210 mmHg
